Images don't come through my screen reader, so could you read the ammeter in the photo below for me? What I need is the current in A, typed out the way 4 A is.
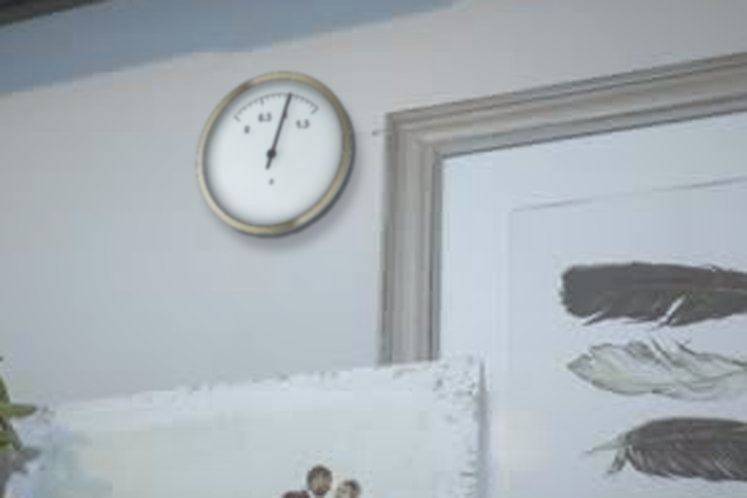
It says 1 A
